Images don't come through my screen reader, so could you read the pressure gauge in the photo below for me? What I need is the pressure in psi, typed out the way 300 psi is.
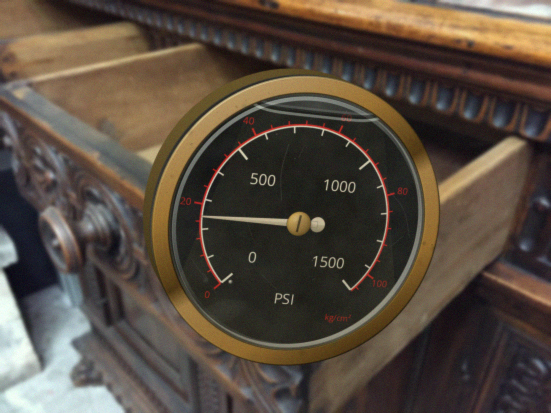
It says 250 psi
